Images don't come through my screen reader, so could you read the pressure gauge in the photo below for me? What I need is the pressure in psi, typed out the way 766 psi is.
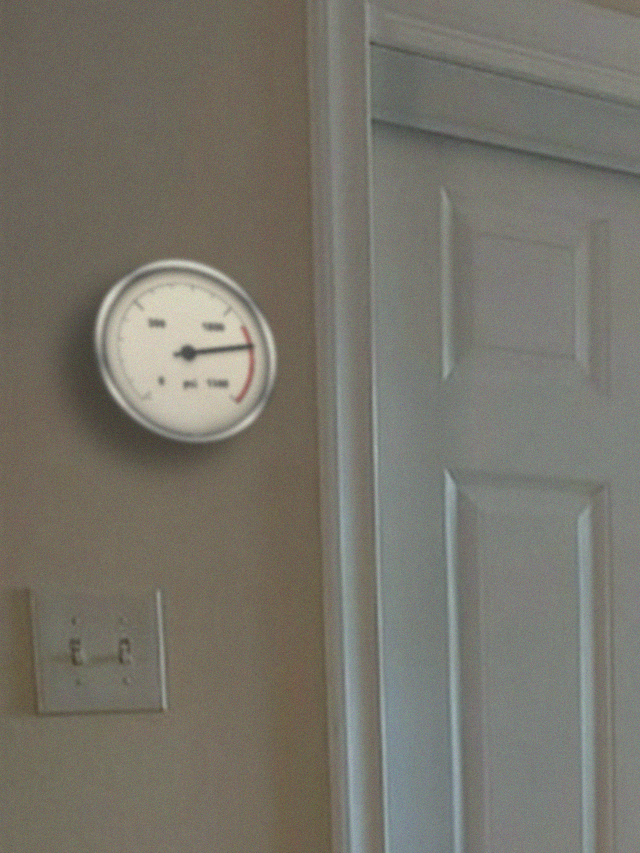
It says 1200 psi
